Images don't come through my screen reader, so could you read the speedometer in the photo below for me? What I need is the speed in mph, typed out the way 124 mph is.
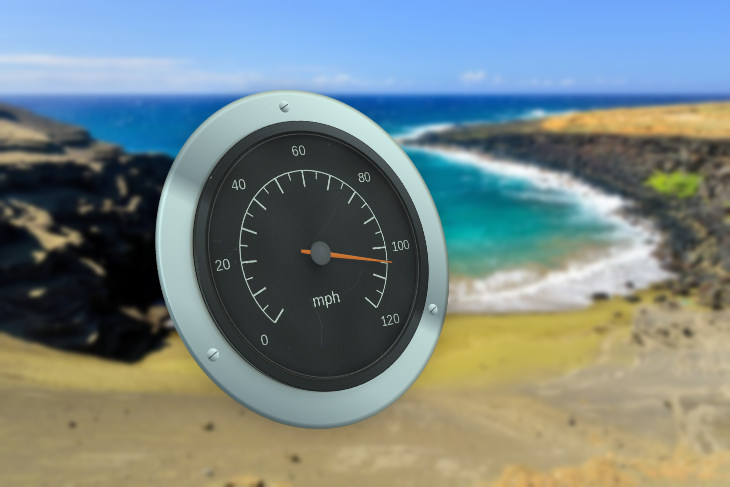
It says 105 mph
